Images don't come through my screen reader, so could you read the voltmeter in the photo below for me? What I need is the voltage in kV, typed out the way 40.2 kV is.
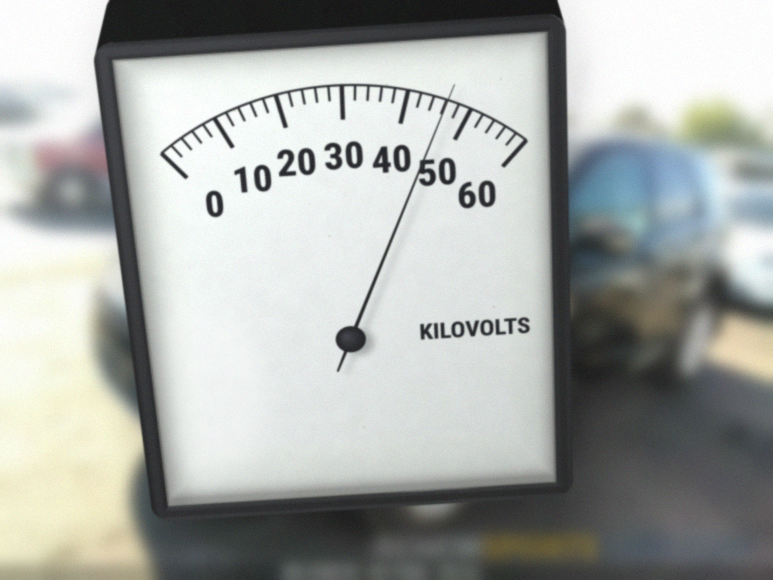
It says 46 kV
